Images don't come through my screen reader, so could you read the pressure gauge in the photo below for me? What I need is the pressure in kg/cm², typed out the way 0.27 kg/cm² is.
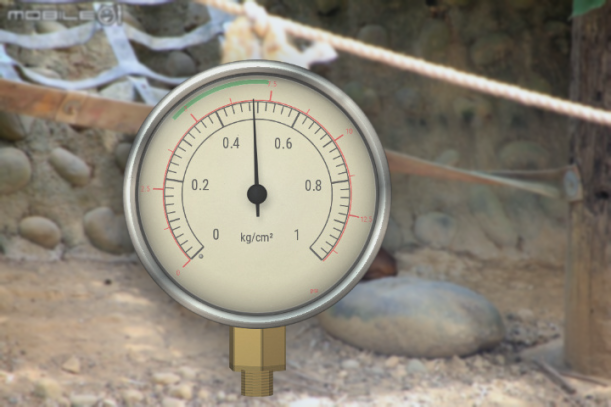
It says 0.49 kg/cm²
